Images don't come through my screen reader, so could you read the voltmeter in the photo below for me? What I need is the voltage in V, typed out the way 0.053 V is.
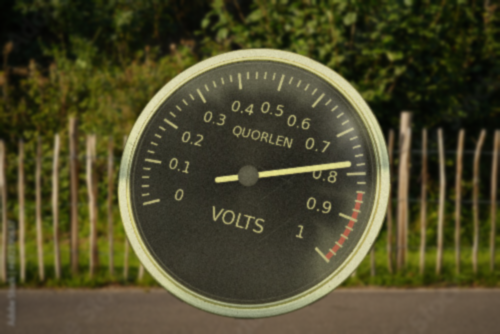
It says 0.78 V
